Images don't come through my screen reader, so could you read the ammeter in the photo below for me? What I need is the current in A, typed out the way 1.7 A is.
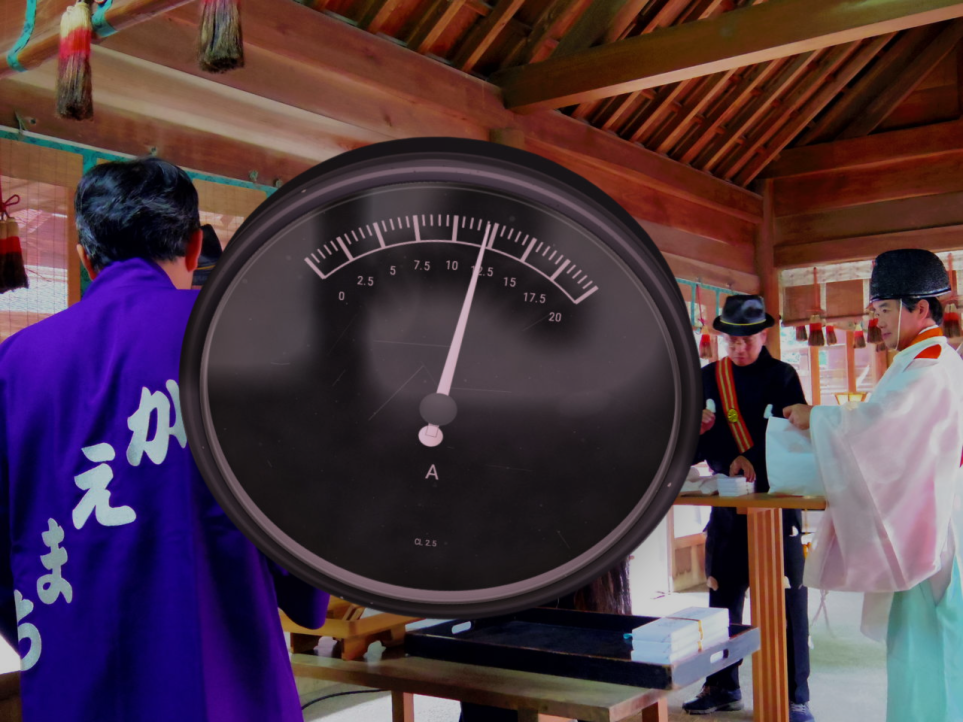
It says 12 A
